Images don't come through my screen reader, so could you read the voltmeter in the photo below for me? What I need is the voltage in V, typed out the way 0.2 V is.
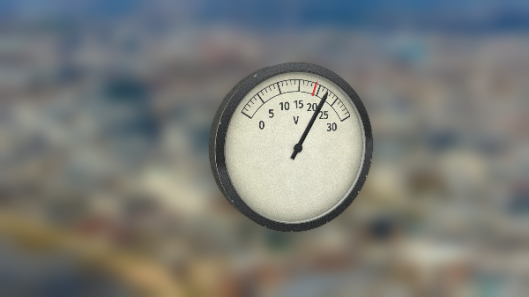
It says 22 V
